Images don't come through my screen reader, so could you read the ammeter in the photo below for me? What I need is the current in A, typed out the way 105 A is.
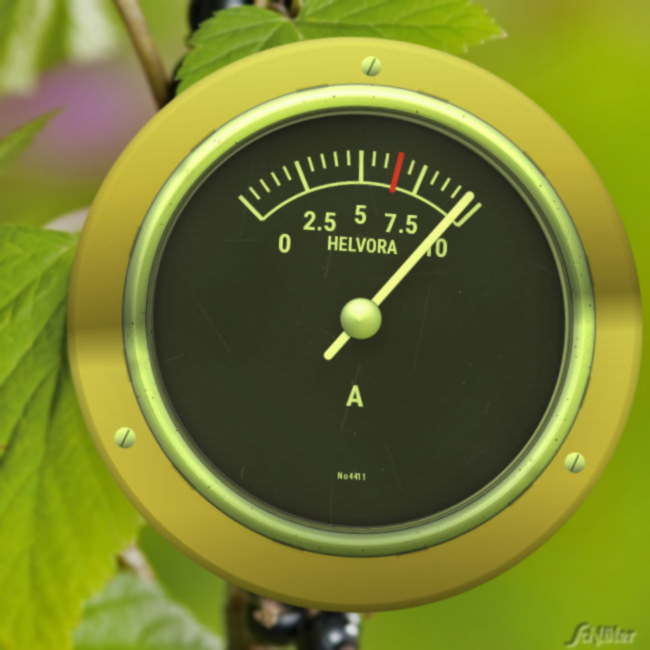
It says 9.5 A
